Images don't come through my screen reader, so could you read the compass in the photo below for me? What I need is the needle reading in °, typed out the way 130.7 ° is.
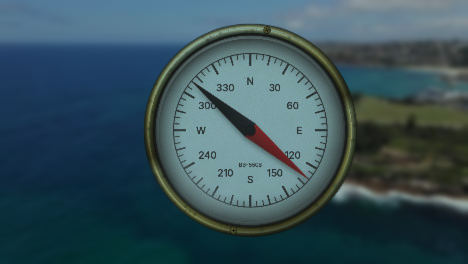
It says 130 °
